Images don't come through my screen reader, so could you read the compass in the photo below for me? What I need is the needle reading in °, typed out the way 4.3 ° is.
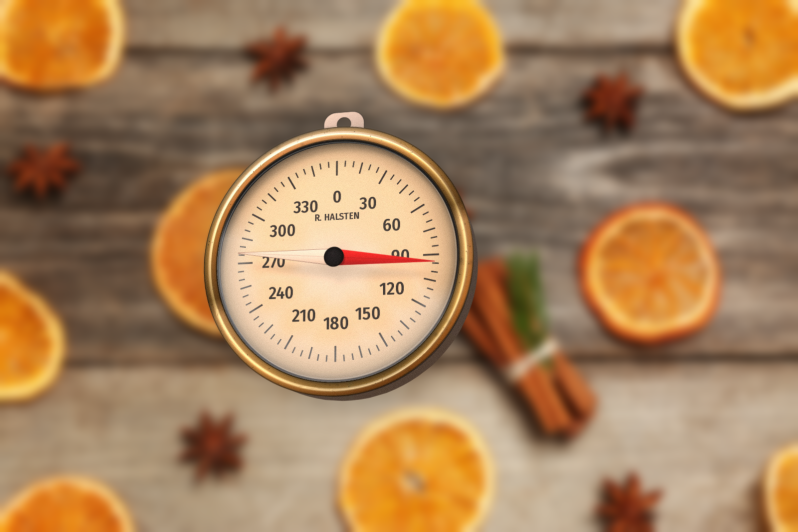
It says 95 °
